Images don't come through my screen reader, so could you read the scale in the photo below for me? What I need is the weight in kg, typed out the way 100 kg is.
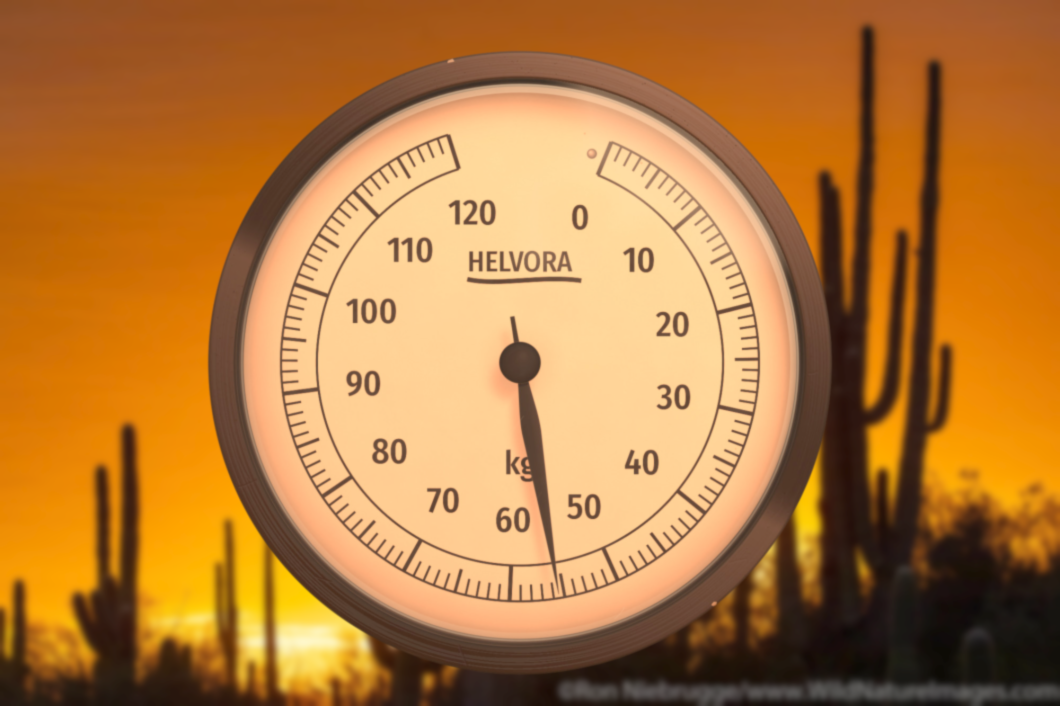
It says 55.5 kg
